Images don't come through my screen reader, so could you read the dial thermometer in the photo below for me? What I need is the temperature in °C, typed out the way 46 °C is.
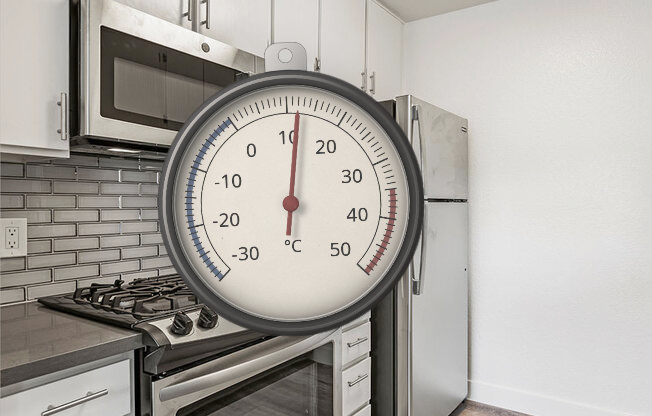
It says 12 °C
